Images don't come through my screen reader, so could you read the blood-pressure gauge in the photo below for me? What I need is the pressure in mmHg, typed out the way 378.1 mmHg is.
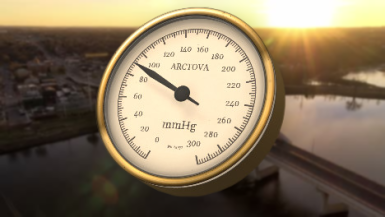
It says 90 mmHg
